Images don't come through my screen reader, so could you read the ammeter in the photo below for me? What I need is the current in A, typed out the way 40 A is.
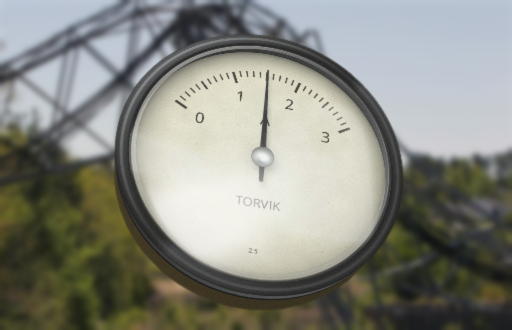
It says 1.5 A
